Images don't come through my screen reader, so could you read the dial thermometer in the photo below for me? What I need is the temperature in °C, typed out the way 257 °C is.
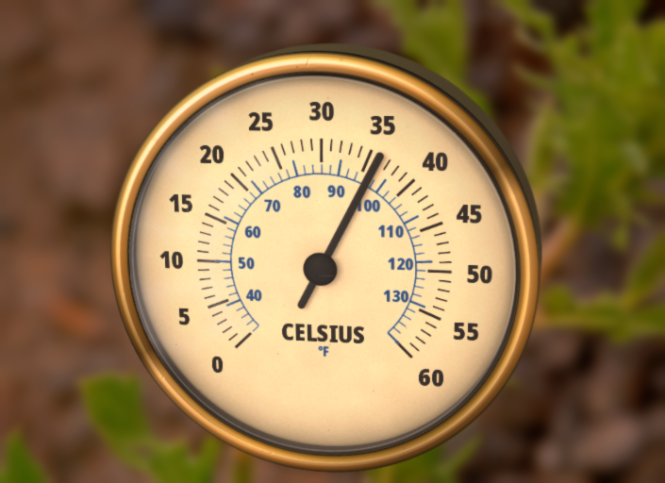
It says 36 °C
